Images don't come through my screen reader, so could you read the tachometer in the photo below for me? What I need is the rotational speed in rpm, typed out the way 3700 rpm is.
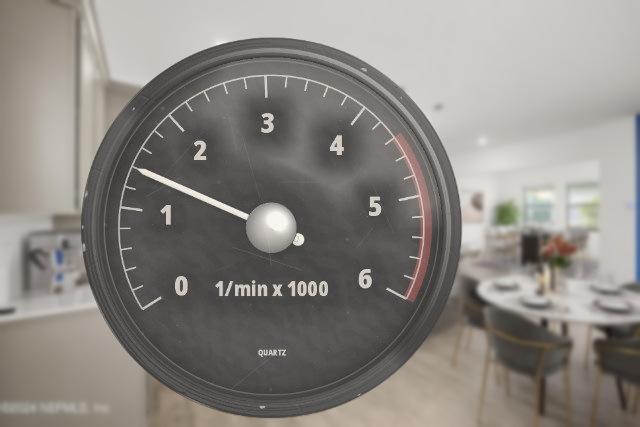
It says 1400 rpm
